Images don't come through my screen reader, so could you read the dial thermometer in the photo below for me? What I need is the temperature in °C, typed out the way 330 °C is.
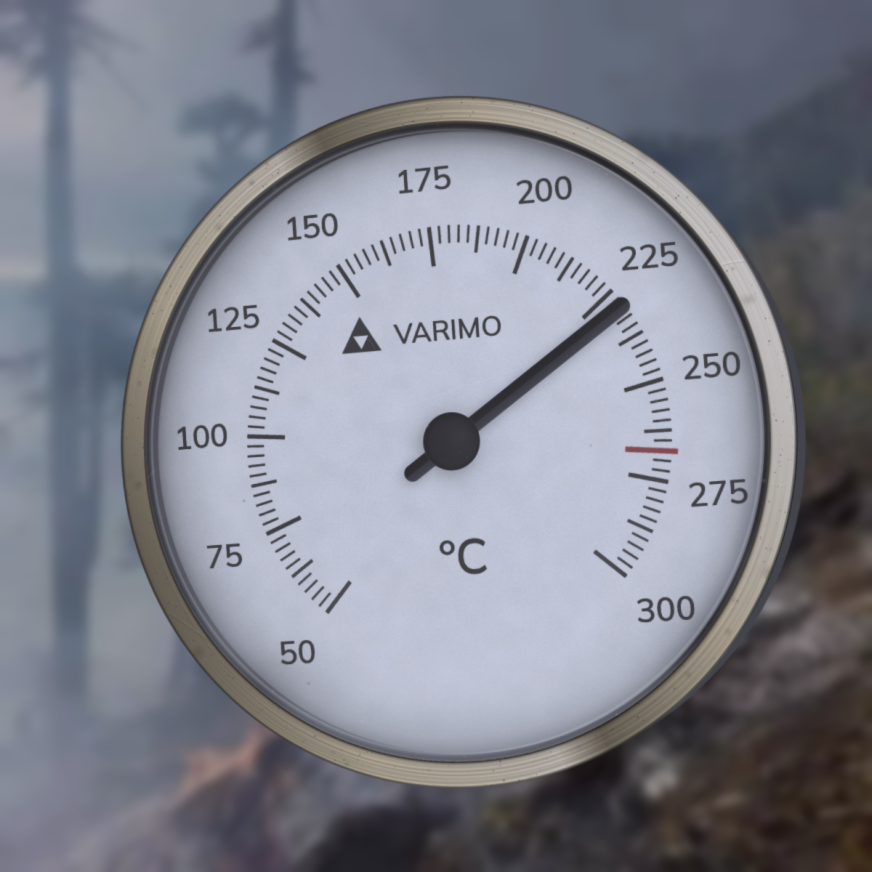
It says 230 °C
